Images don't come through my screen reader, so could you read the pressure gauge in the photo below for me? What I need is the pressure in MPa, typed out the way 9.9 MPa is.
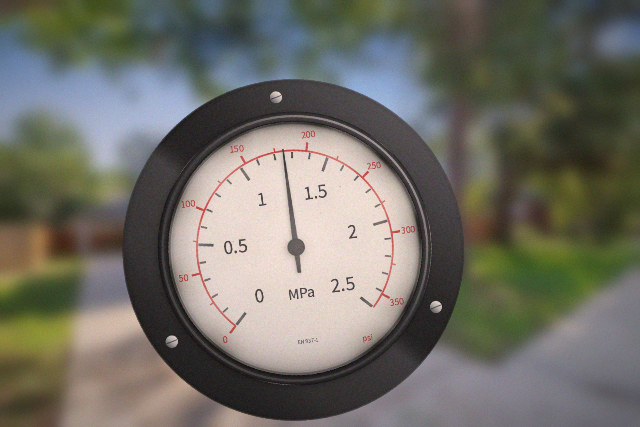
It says 1.25 MPa
